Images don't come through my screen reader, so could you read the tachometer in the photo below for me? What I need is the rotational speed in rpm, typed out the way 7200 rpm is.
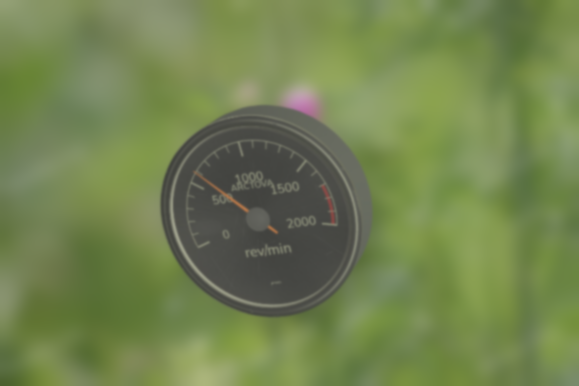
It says 600 rpm
